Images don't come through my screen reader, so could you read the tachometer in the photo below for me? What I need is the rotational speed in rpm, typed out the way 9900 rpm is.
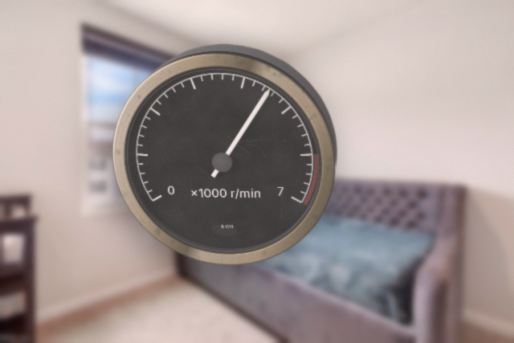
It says 4500 rpm
